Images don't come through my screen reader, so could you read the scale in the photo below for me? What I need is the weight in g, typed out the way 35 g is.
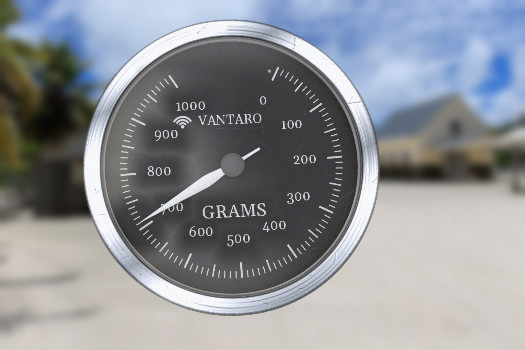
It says 710 g
